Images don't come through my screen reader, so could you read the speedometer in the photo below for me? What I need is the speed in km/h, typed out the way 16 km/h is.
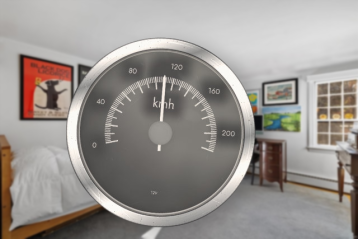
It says 110 km/h
